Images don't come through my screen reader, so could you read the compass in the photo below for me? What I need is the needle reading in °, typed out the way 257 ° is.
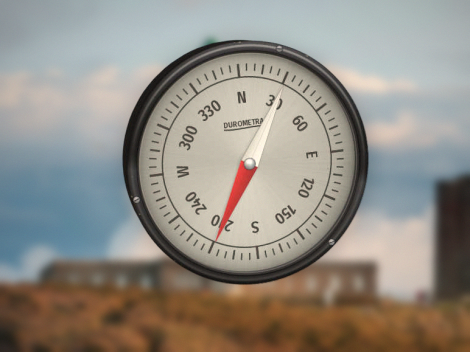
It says 210 °
